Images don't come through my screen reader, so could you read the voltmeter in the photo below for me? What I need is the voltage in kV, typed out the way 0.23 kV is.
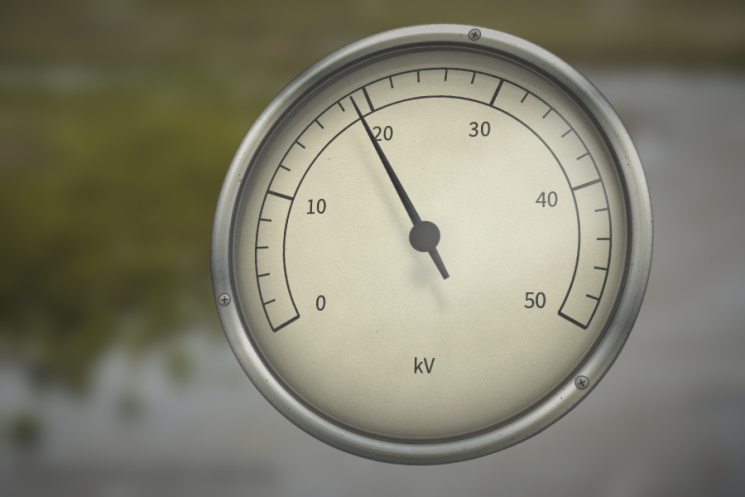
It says 19 kV
